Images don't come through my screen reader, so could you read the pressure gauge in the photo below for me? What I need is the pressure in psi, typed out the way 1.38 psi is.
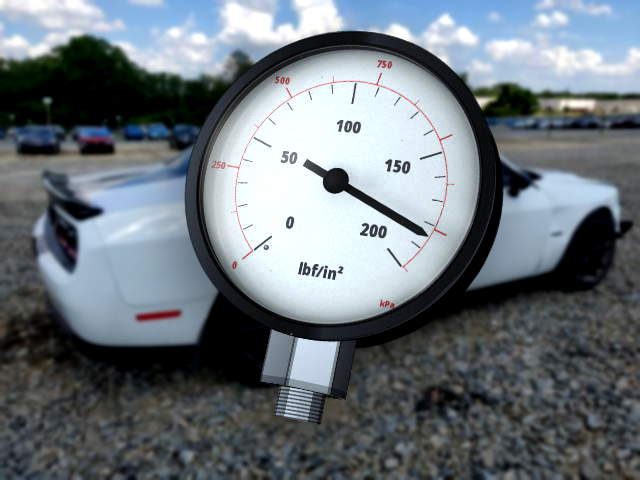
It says 185 psi
